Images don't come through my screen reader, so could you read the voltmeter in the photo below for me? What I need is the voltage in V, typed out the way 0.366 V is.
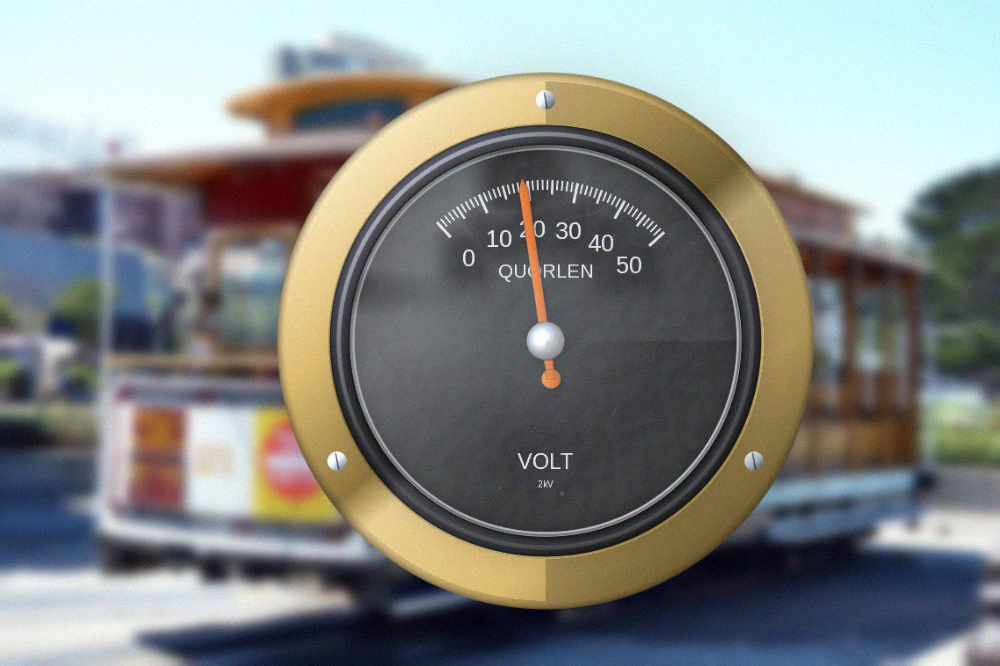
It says 19 V
